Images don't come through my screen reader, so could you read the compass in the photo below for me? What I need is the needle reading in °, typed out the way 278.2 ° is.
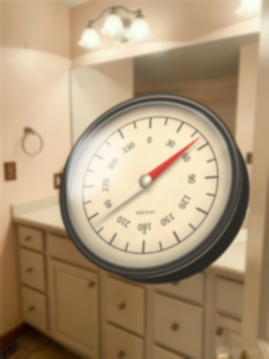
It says 52.5 °
